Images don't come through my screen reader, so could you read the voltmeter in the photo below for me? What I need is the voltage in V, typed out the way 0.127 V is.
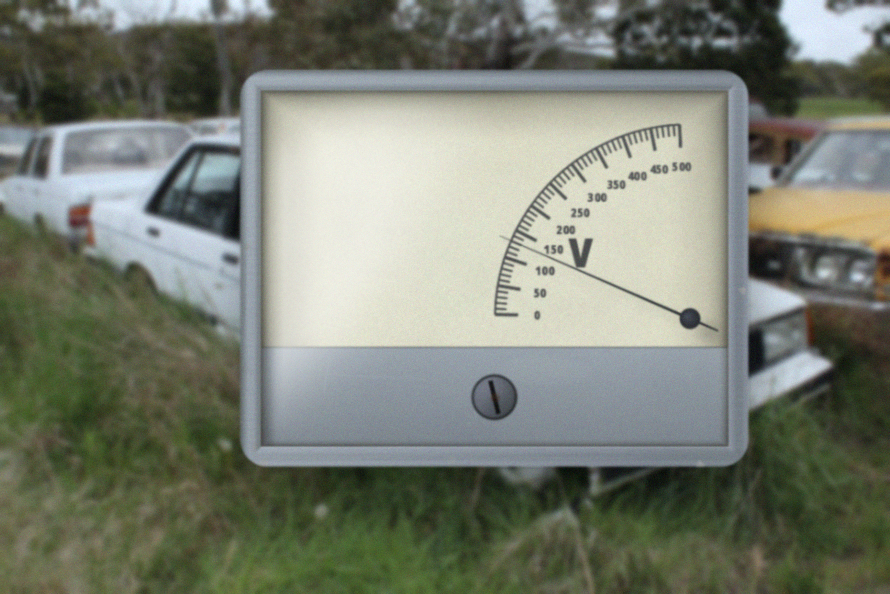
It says 130 V
